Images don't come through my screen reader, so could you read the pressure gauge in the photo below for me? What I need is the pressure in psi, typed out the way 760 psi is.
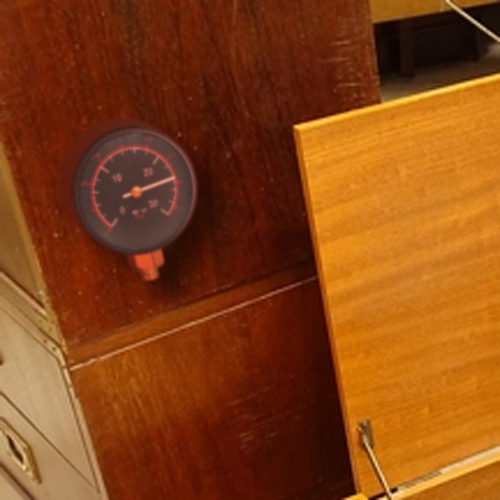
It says 24 psi
